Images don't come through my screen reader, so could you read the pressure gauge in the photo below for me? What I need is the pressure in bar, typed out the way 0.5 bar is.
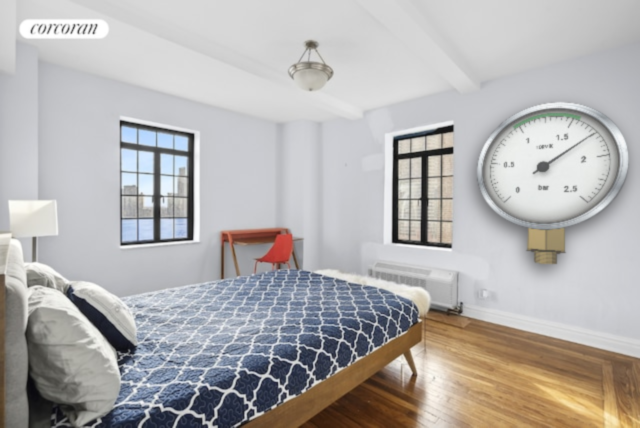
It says 1.75 bar
